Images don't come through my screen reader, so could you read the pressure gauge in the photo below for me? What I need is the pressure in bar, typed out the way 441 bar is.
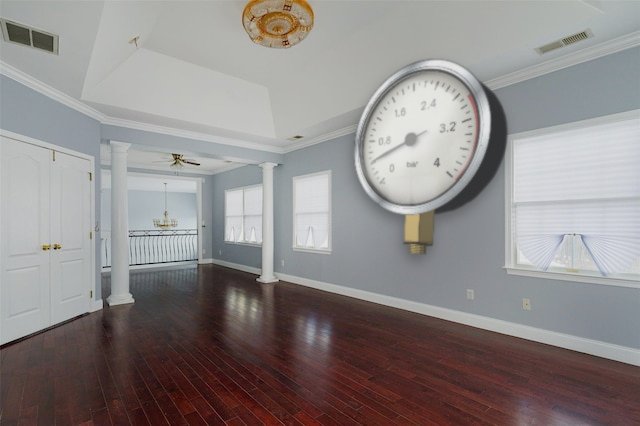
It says 0.4 bar
